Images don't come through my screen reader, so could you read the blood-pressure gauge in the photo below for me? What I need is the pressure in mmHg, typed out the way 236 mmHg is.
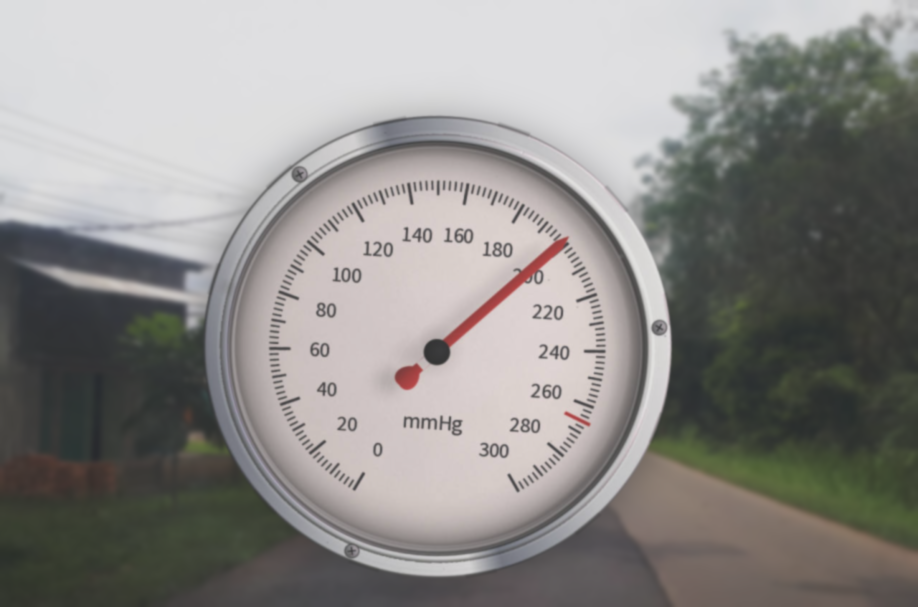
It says 198 mmHg
